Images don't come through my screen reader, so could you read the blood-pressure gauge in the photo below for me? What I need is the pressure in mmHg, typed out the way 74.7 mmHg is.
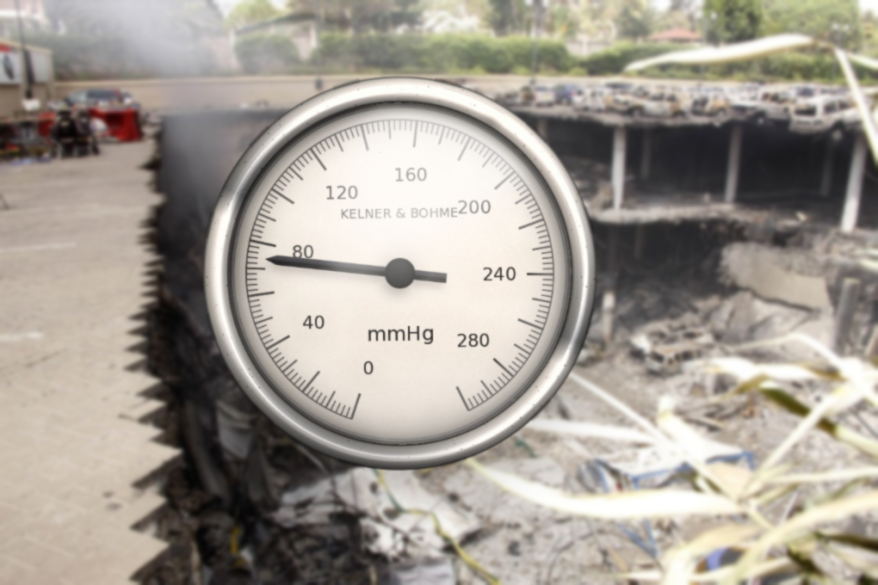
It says 74 mmHg
